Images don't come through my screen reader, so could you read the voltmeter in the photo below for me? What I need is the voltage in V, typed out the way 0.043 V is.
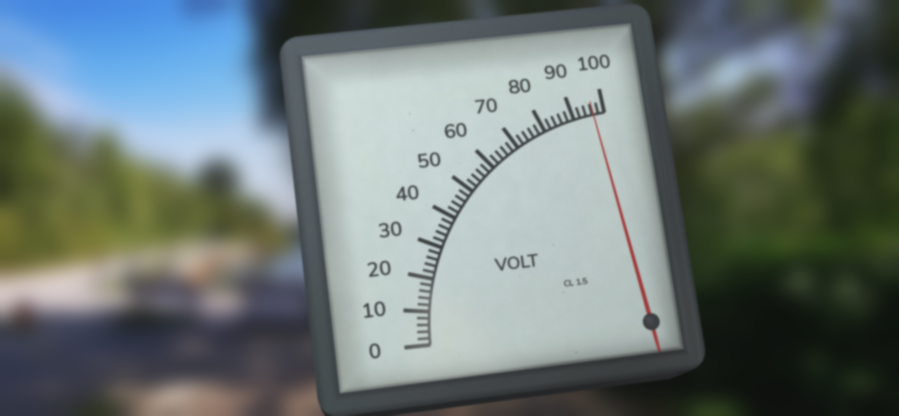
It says 96 V
